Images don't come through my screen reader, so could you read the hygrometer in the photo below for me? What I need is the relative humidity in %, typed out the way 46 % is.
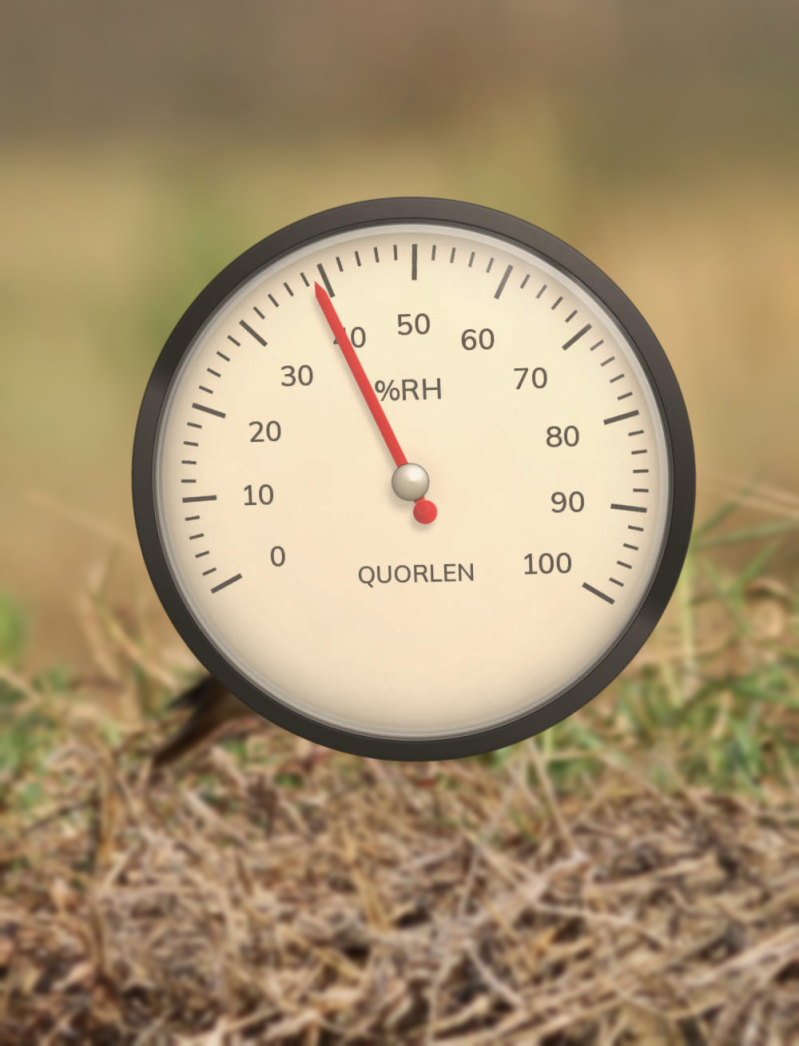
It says 39 %
